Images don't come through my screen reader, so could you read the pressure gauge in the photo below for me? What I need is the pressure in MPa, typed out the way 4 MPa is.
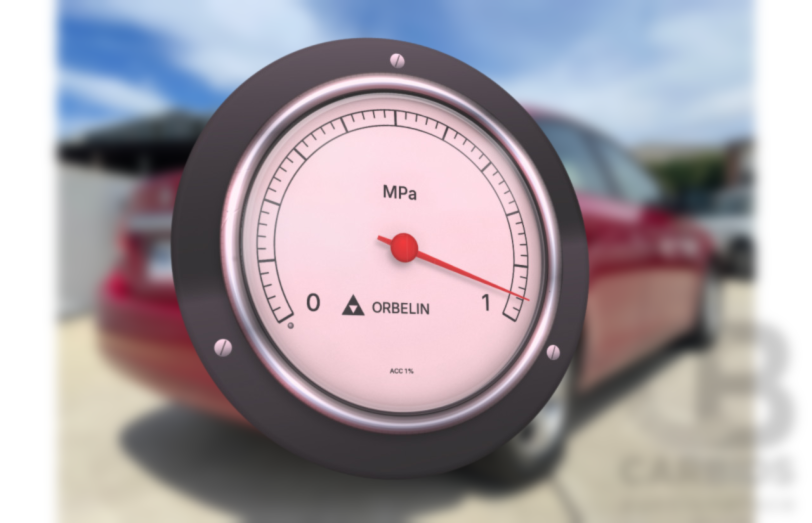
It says 0.96 MPa
